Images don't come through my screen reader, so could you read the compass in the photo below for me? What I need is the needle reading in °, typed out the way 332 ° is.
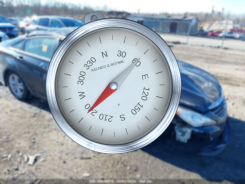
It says 240 °
